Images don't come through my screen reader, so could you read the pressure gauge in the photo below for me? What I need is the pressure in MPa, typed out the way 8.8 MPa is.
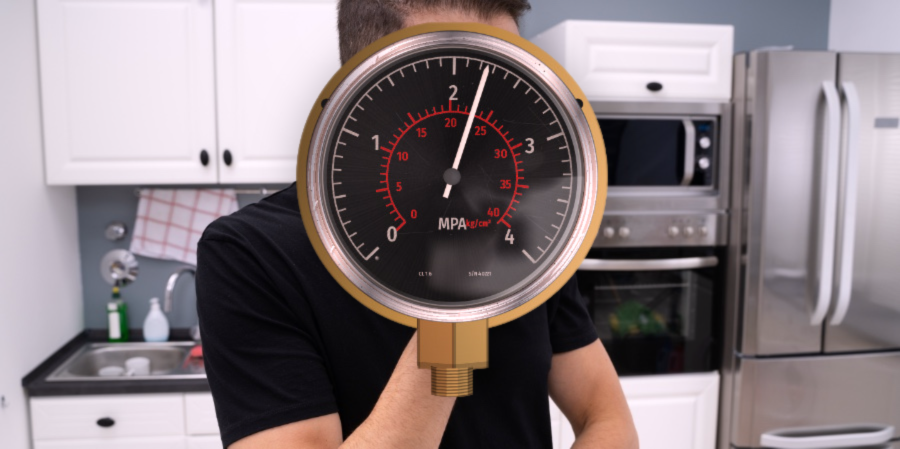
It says 2.25 MPa
